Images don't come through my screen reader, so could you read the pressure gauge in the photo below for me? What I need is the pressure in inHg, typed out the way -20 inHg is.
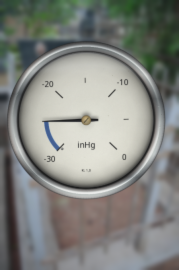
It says -25 inHg
